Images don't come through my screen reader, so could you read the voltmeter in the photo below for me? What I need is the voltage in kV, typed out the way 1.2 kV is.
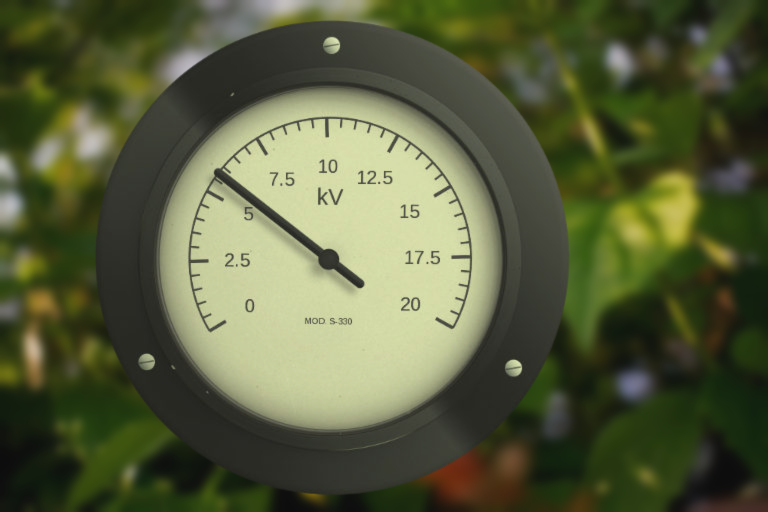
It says 5.75 kV
